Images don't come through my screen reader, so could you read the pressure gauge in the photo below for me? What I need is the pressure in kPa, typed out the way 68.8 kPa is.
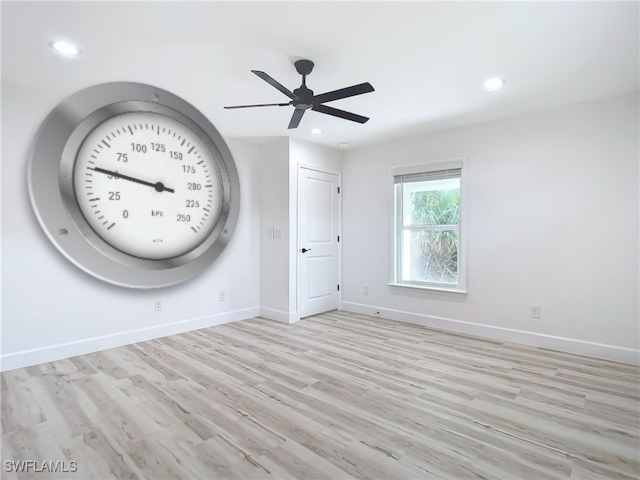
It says 50 kPa
